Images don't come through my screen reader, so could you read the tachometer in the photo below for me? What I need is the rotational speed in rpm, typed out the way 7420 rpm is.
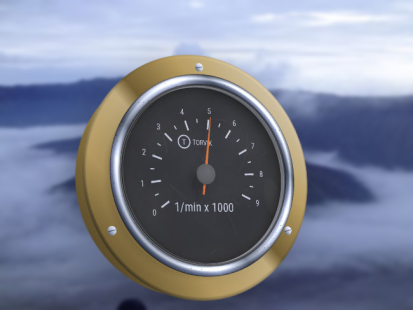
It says 5000 rpm
